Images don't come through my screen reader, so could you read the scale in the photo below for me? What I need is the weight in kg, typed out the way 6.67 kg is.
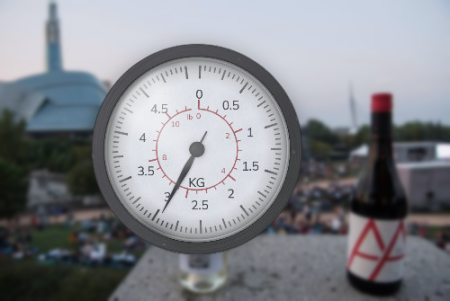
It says 2.95 kg
